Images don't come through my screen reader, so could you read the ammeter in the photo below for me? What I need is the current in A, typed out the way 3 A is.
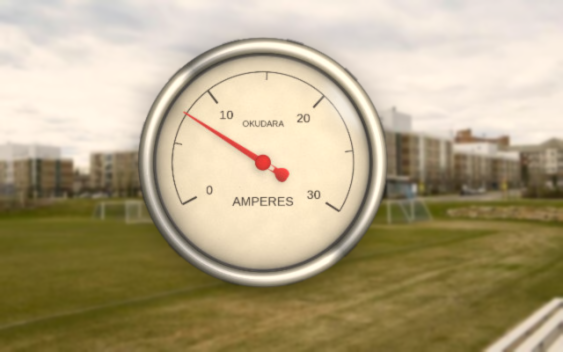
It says 7.5 A
